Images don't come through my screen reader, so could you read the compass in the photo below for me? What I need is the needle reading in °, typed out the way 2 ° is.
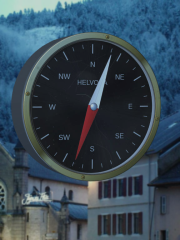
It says 200 °
